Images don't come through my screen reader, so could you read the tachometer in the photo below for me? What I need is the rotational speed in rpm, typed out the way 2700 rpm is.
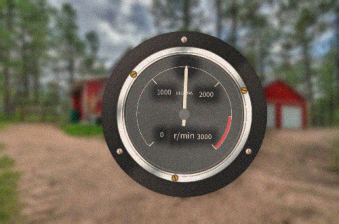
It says 1500 rpm
